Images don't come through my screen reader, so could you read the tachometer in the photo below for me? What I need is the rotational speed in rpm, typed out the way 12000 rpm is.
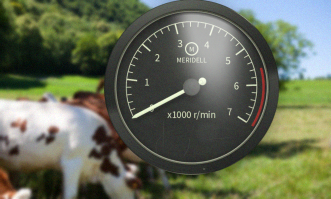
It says 0 rpm
